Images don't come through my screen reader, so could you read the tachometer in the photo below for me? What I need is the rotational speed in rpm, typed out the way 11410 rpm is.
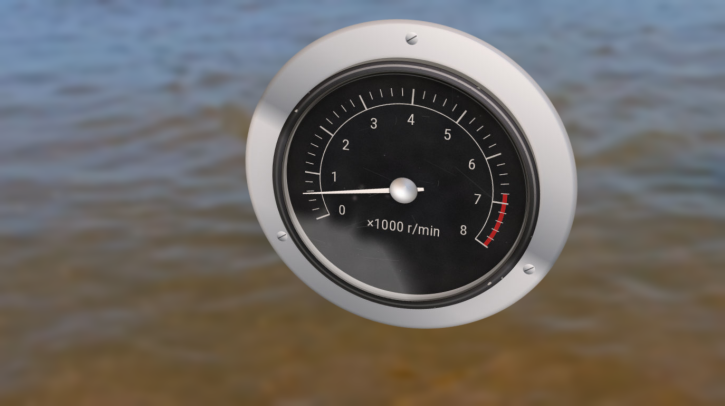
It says 600 rpm
